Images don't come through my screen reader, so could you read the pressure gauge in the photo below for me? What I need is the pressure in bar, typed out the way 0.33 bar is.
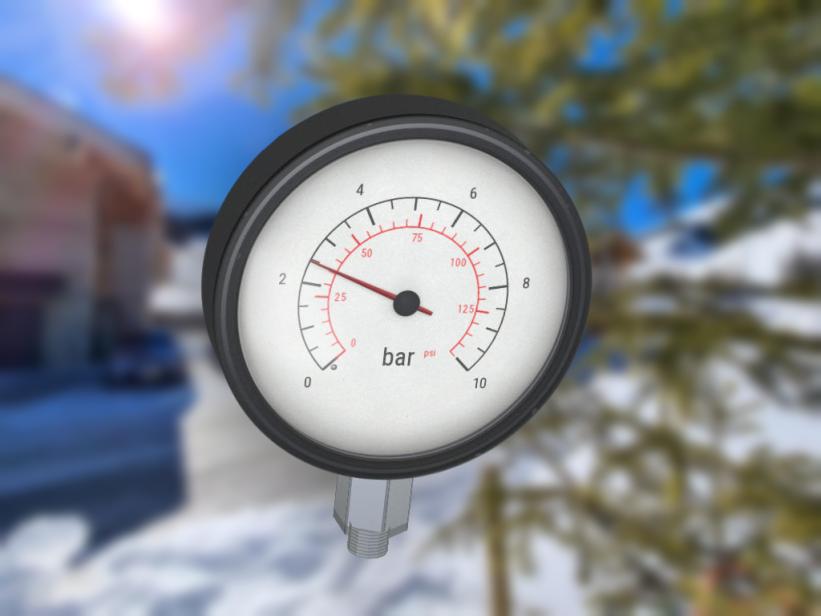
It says 2.5 bar
